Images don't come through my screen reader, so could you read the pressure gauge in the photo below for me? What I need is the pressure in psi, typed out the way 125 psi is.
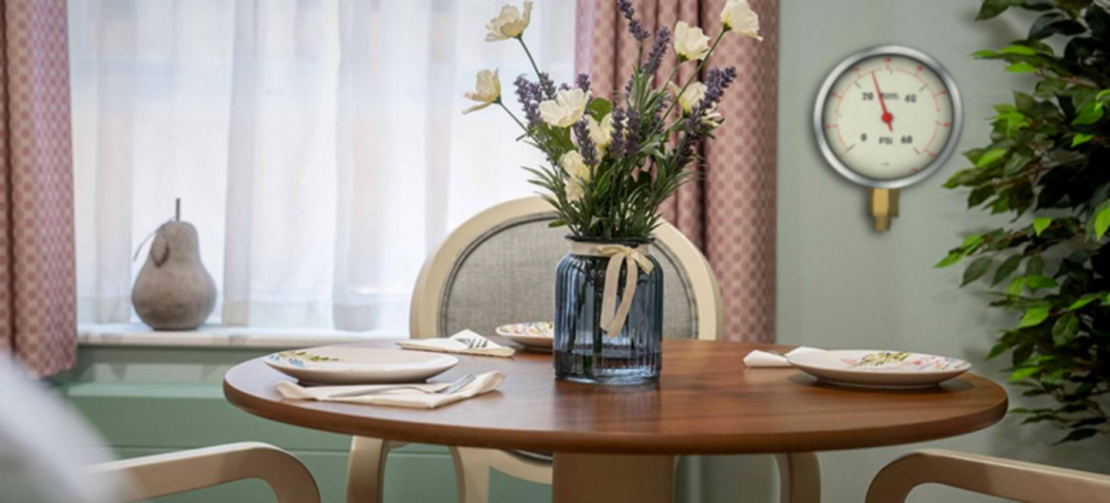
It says 25 psi
